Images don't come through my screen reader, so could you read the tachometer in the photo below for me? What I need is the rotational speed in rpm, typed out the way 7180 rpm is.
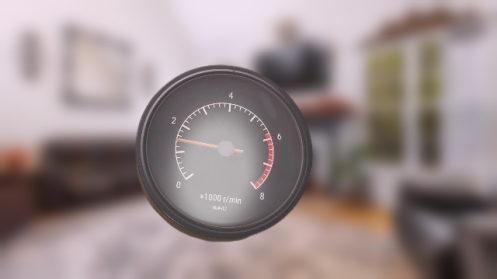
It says 1400 rpm
